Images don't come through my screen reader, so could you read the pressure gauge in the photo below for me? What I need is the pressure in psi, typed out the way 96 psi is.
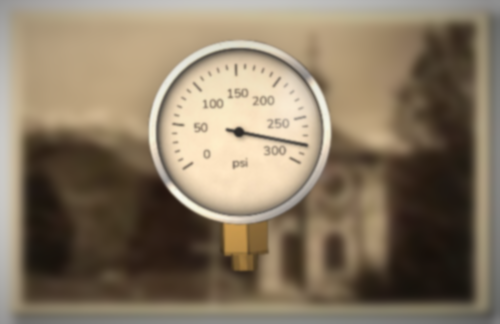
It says 280 psi
